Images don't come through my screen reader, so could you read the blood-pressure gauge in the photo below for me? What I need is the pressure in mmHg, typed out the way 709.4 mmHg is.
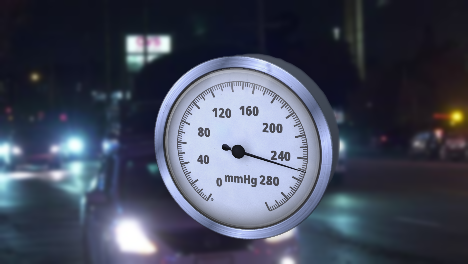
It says 250 mmHg
